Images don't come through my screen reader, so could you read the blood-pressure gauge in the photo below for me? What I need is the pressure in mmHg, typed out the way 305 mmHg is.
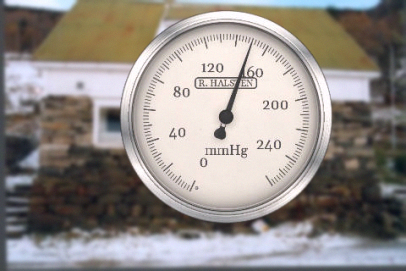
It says 150 mmHg
